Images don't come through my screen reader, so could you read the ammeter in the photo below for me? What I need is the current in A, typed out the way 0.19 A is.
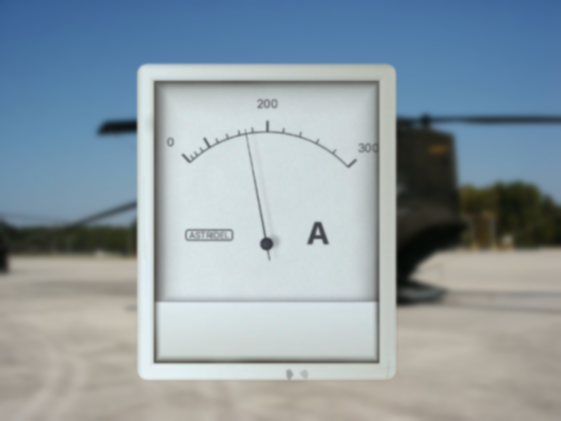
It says 170 A
